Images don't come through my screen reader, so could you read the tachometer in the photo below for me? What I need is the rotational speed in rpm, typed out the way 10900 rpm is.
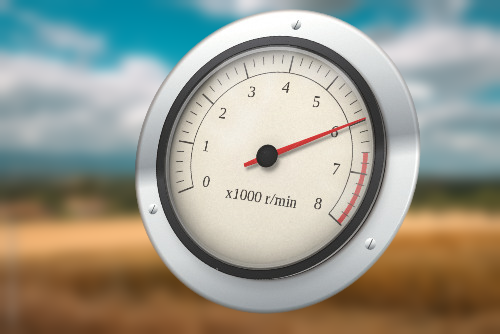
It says 6000 rpm
